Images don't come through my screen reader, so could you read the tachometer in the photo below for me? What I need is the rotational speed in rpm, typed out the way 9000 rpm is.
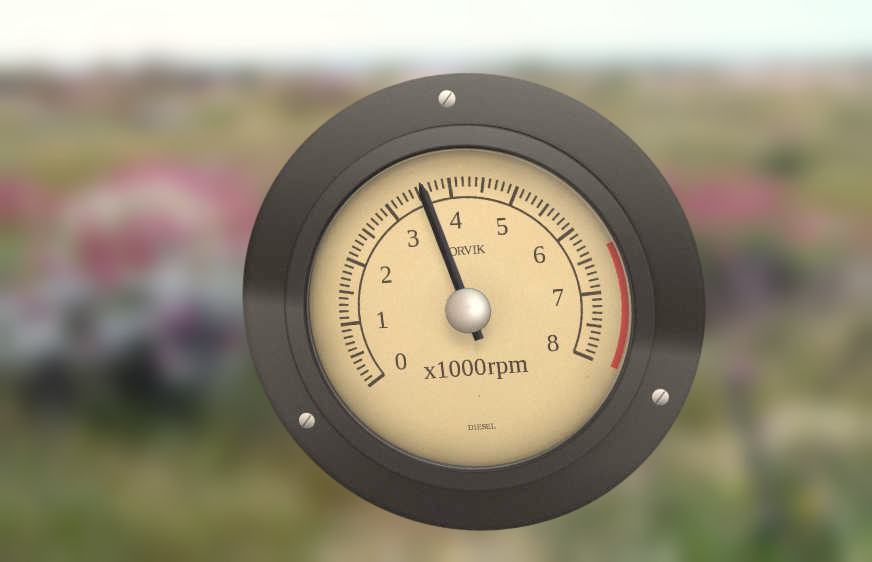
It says 3600 rpm
